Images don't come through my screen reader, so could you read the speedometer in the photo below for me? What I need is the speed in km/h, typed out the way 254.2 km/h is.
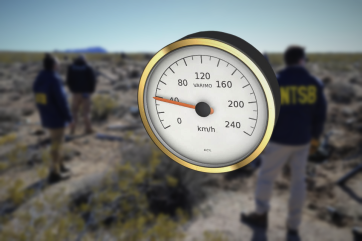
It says 40 km/h
